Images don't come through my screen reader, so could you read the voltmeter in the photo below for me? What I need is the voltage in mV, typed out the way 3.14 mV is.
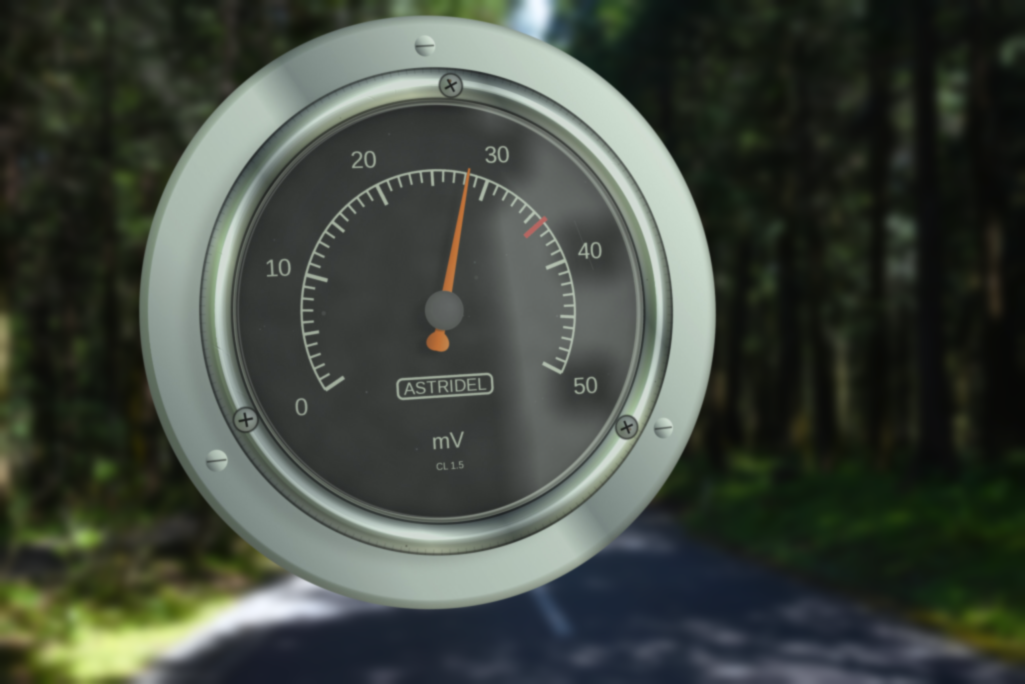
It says 28 mV
